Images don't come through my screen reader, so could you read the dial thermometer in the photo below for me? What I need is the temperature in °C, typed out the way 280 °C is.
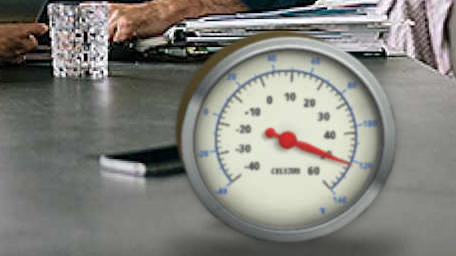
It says 50 °C
